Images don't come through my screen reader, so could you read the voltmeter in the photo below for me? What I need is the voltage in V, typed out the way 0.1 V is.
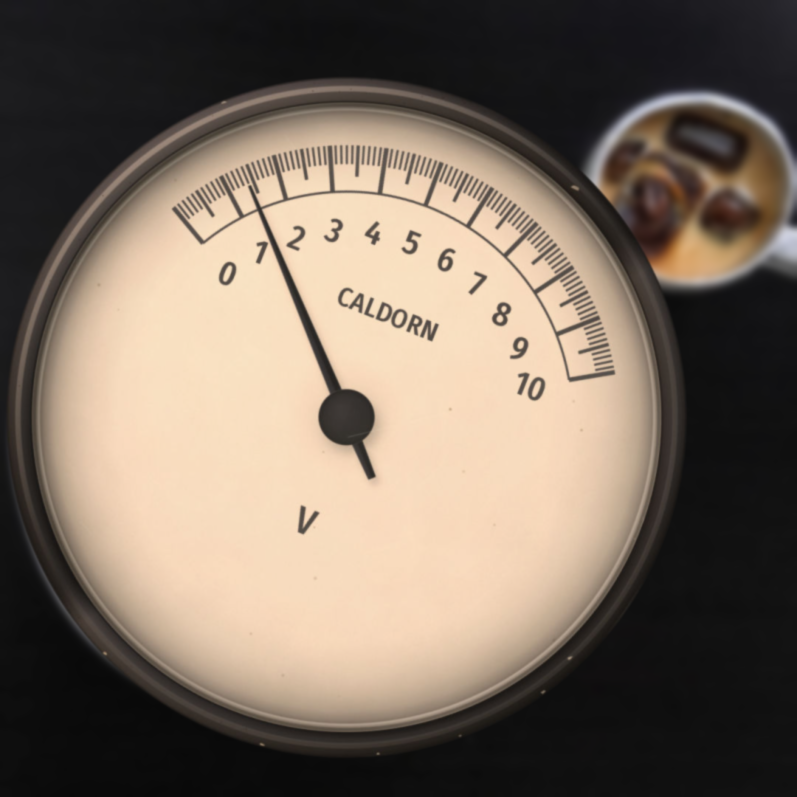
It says 1.4 V
